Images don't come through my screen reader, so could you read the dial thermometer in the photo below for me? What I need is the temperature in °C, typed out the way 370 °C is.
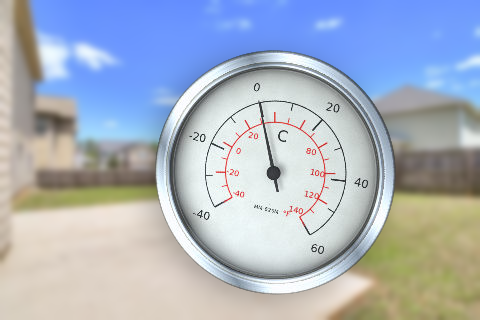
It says 0 °C
